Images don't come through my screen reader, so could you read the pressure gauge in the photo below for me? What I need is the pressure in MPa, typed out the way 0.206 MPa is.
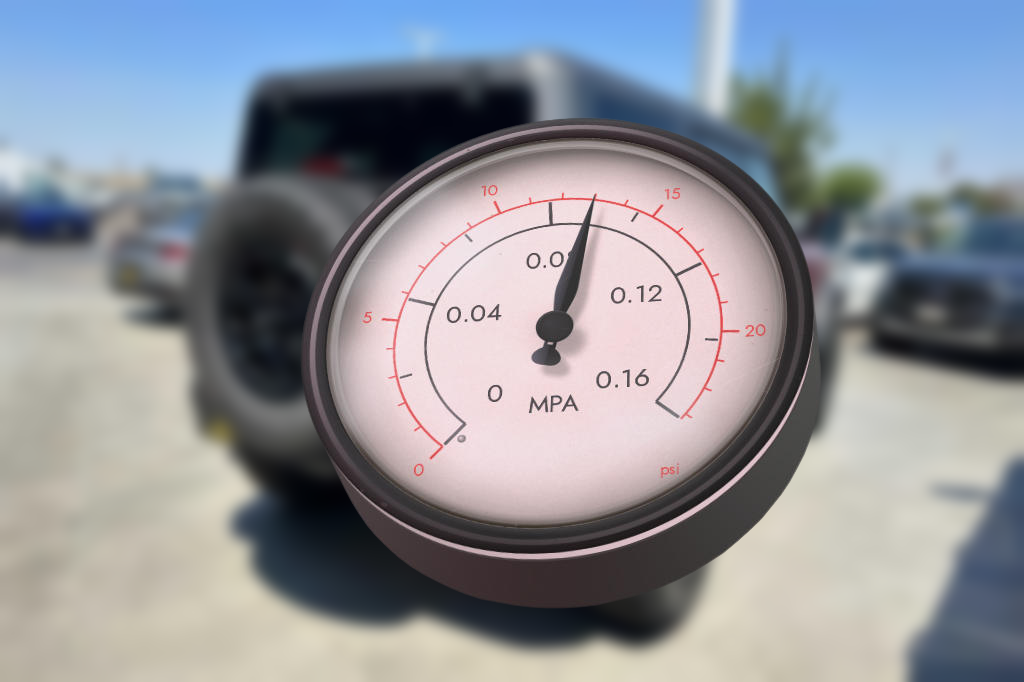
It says 0.09 MPa
